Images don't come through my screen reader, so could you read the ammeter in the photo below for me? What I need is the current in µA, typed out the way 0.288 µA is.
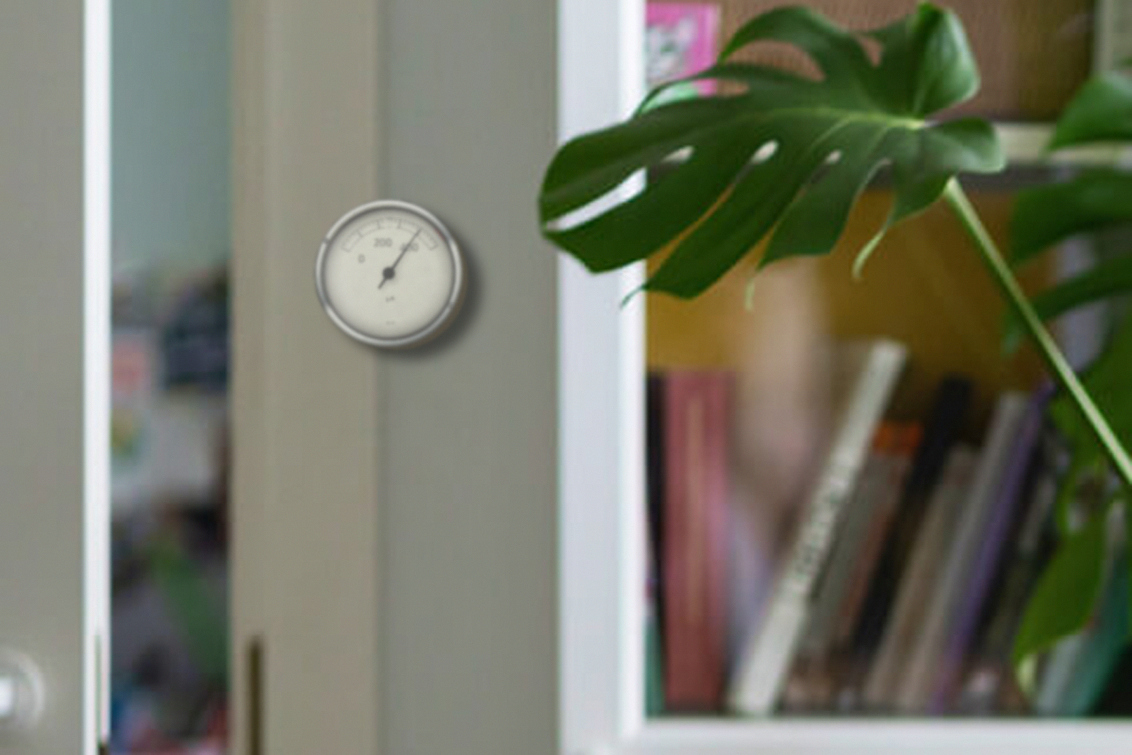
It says 400 µA
